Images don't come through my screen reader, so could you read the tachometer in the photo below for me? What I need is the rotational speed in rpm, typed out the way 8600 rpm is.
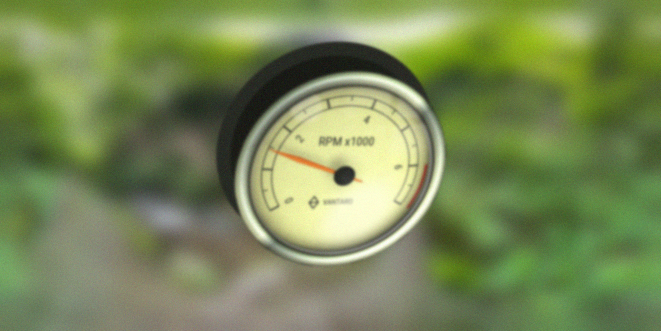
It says 1500 rpm
